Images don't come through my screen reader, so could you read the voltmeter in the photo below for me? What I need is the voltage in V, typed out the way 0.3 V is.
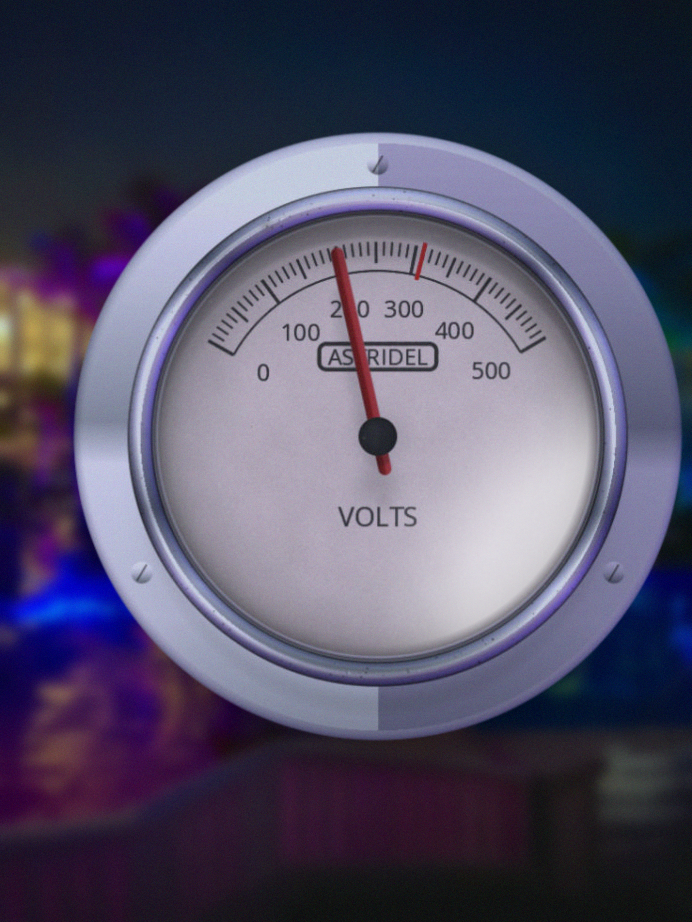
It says 200 V
